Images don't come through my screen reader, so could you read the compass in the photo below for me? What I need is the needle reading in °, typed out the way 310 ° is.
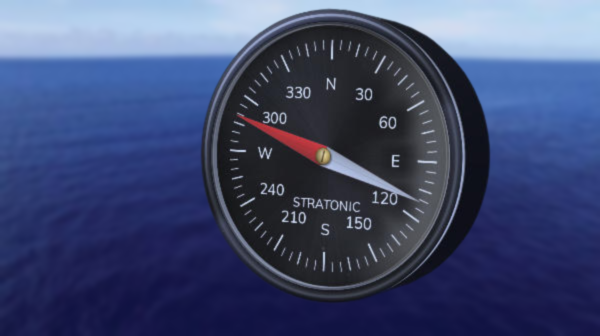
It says 290 °
